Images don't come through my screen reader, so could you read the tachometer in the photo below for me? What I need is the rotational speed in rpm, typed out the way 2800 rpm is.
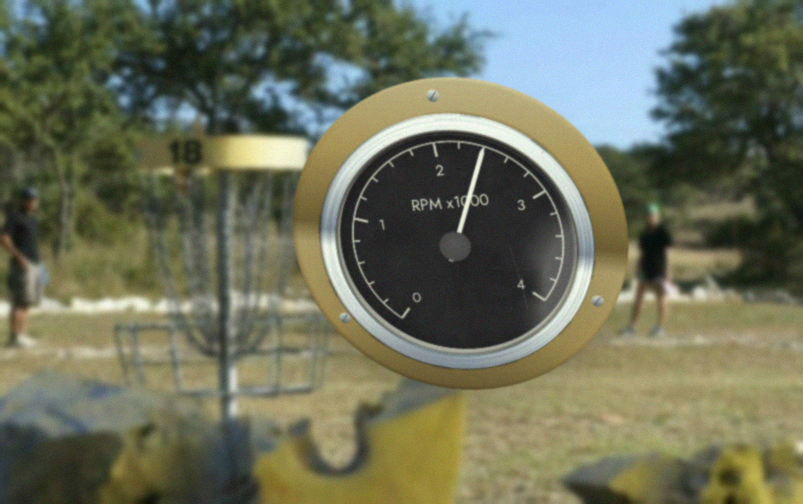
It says 2400 rpm
